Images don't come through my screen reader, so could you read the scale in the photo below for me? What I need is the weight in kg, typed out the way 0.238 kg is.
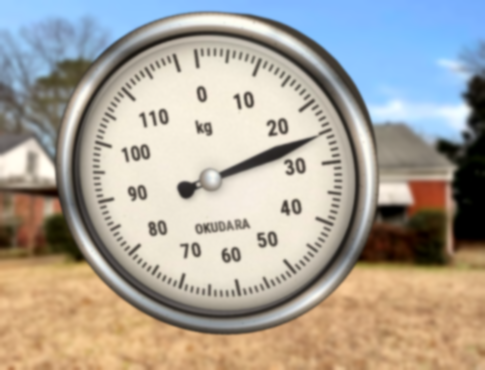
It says 25 kg
